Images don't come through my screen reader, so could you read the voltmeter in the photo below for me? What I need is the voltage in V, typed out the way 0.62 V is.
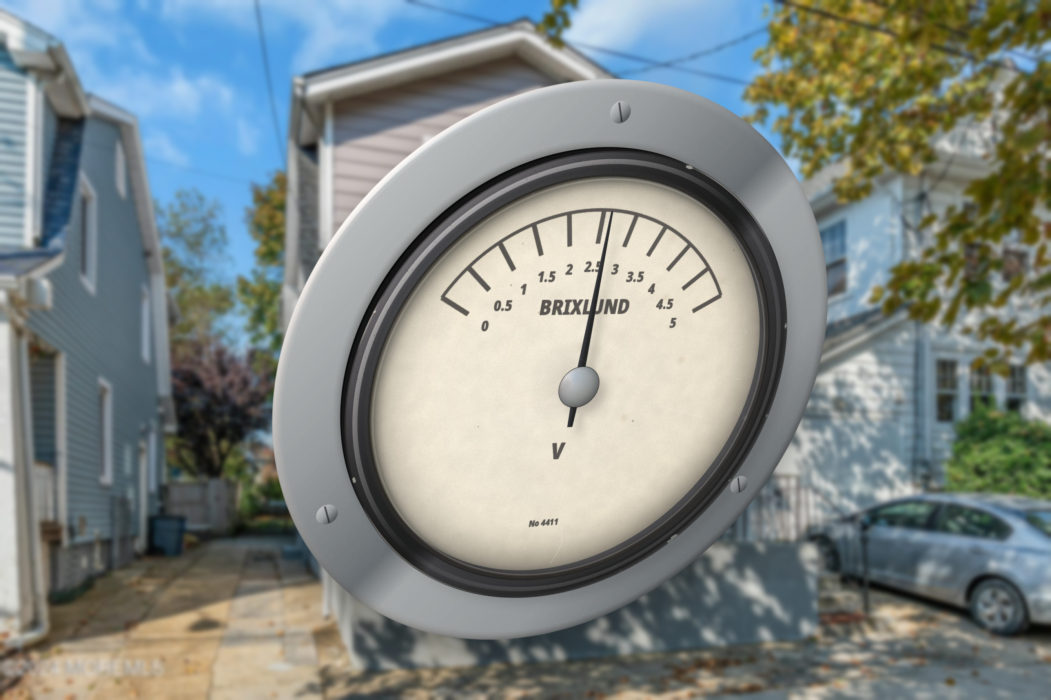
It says 2.5 V
